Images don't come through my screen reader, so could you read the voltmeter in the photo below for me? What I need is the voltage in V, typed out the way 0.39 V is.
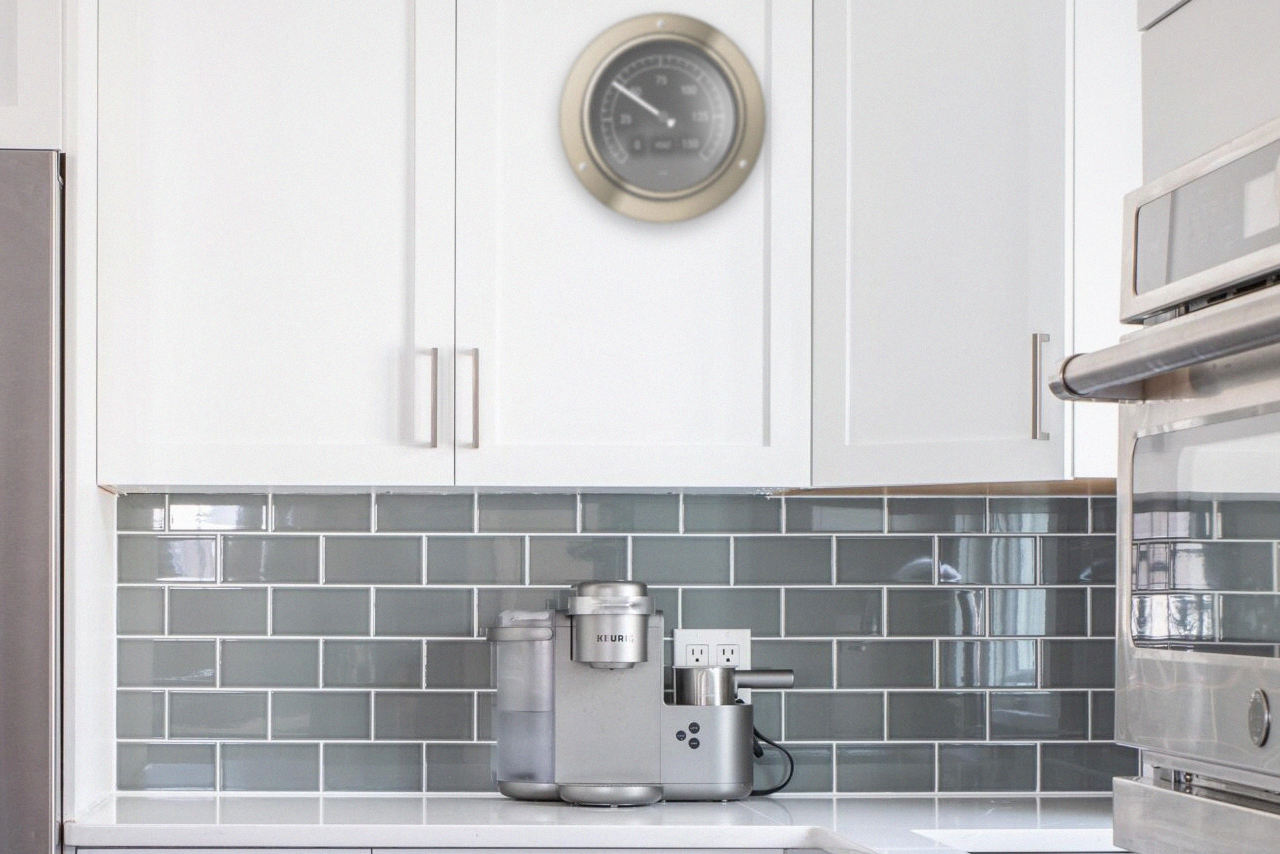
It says 45 V
